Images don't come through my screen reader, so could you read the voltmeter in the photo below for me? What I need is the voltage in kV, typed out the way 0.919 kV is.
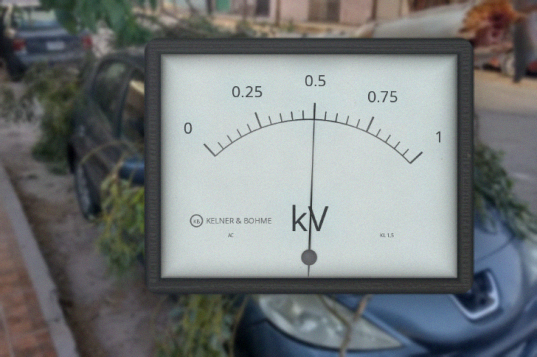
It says 0.5 kV
